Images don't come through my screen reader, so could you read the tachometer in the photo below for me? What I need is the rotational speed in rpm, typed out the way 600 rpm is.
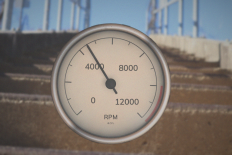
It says 4500 rpm
